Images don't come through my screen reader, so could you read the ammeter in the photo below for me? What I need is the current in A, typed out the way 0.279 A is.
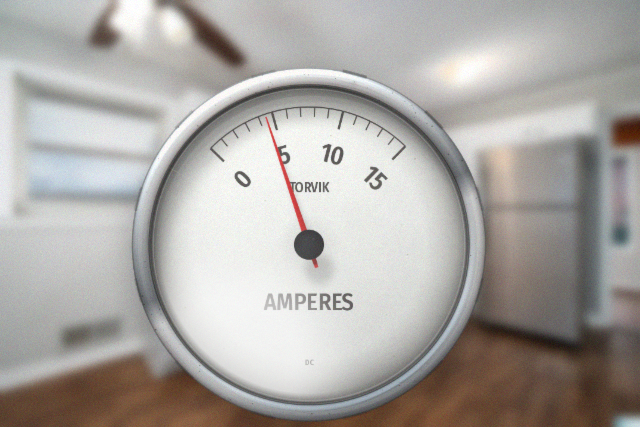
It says 4.5 A
